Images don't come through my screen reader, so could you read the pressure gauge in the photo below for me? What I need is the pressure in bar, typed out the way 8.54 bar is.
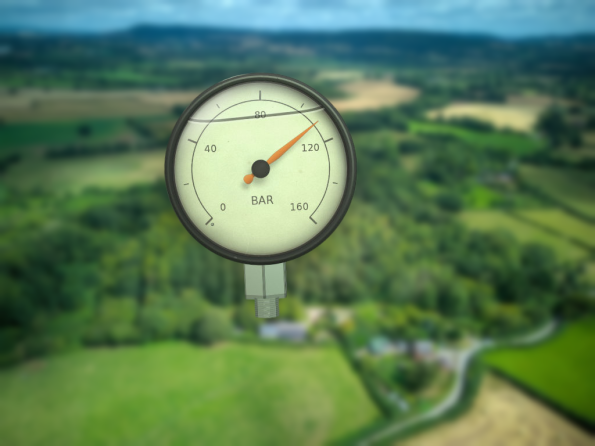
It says 110 bar
